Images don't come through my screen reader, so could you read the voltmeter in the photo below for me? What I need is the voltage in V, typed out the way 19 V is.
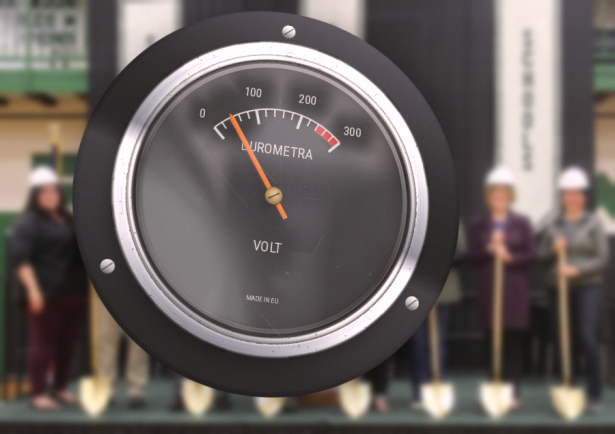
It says 40 V
